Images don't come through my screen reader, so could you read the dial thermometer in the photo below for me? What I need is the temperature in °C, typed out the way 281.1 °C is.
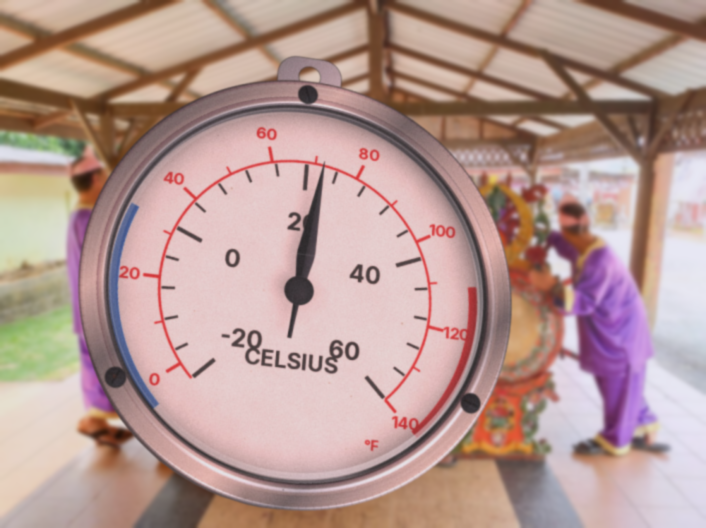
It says 22 °C
